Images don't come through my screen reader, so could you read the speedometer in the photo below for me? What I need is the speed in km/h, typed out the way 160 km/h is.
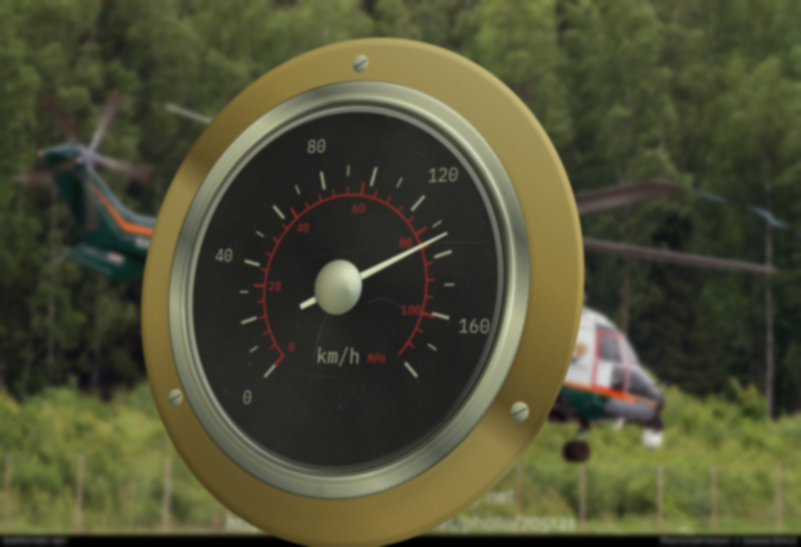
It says 135 km/h
